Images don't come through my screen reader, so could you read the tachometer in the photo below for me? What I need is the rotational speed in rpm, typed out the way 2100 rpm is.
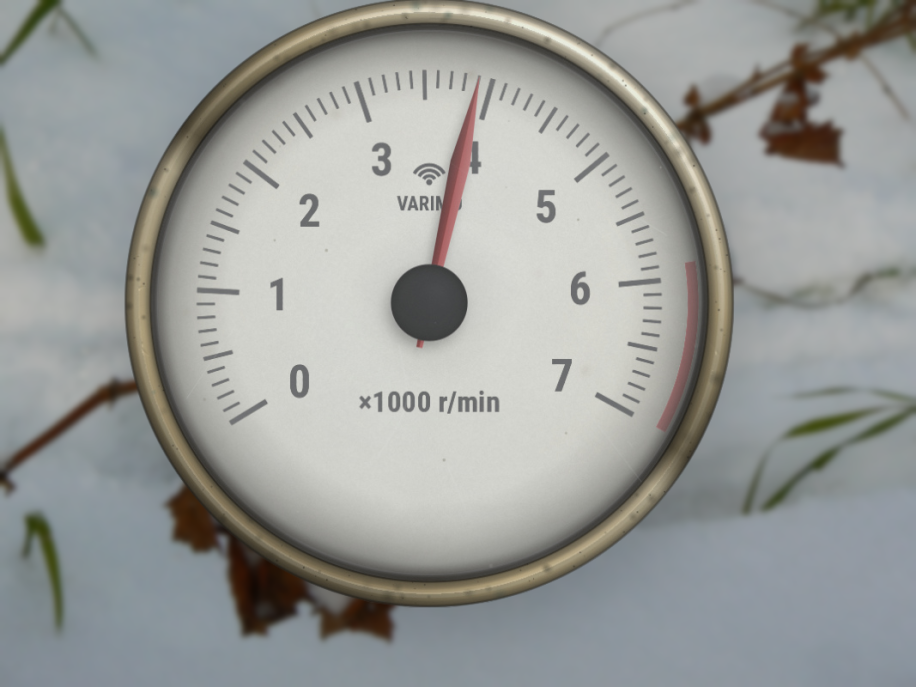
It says 3900 rpm
